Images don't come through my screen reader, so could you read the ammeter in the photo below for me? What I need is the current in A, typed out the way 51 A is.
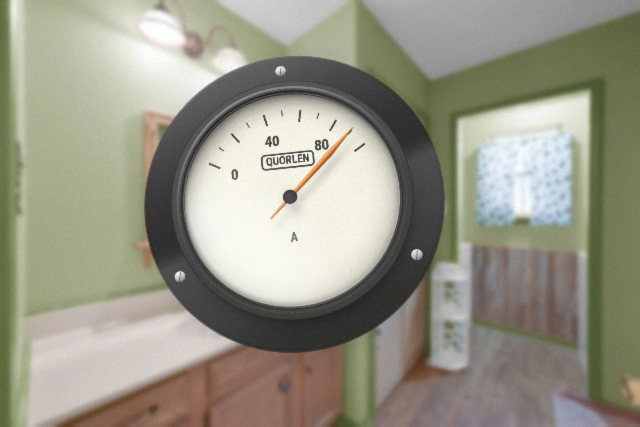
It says 90 A
